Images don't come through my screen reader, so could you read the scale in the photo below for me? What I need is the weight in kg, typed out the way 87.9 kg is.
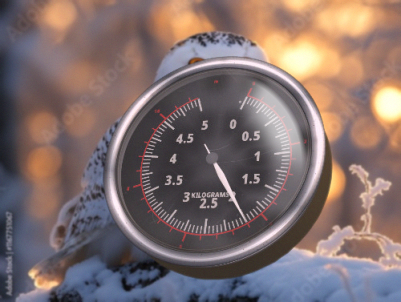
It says 2 kg
